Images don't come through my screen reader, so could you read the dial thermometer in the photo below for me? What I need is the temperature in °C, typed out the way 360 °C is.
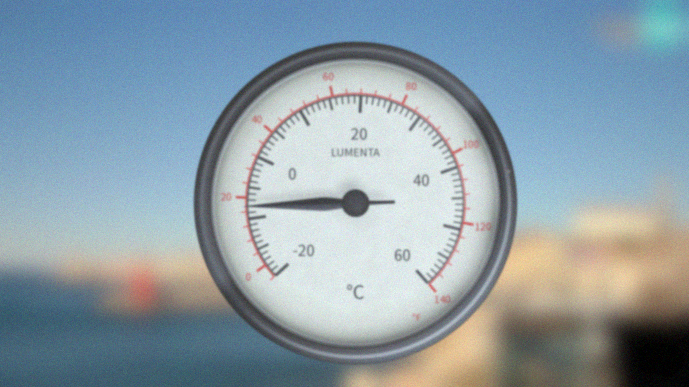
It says -8 °C
